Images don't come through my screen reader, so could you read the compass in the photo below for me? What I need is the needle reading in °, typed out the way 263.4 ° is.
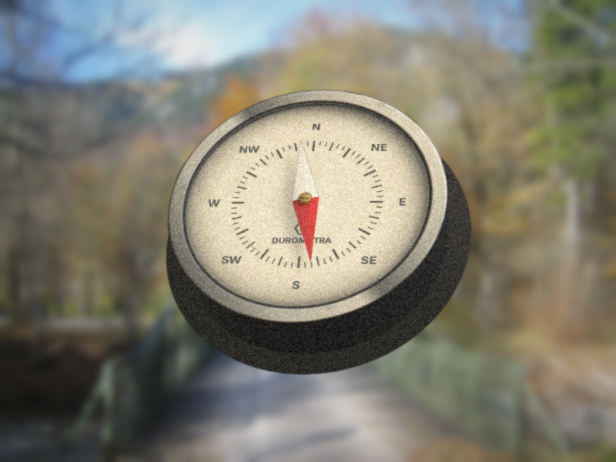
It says 170 °
